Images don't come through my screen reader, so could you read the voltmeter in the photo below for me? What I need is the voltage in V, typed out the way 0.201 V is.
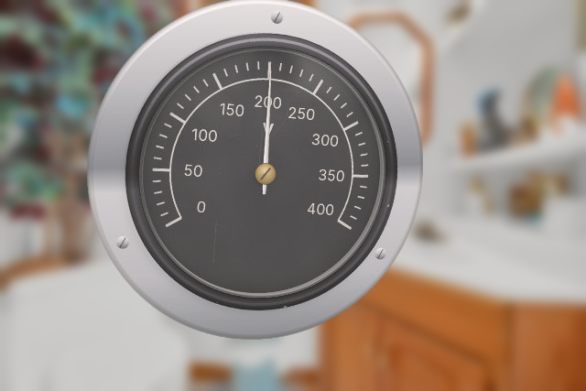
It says 200 V
